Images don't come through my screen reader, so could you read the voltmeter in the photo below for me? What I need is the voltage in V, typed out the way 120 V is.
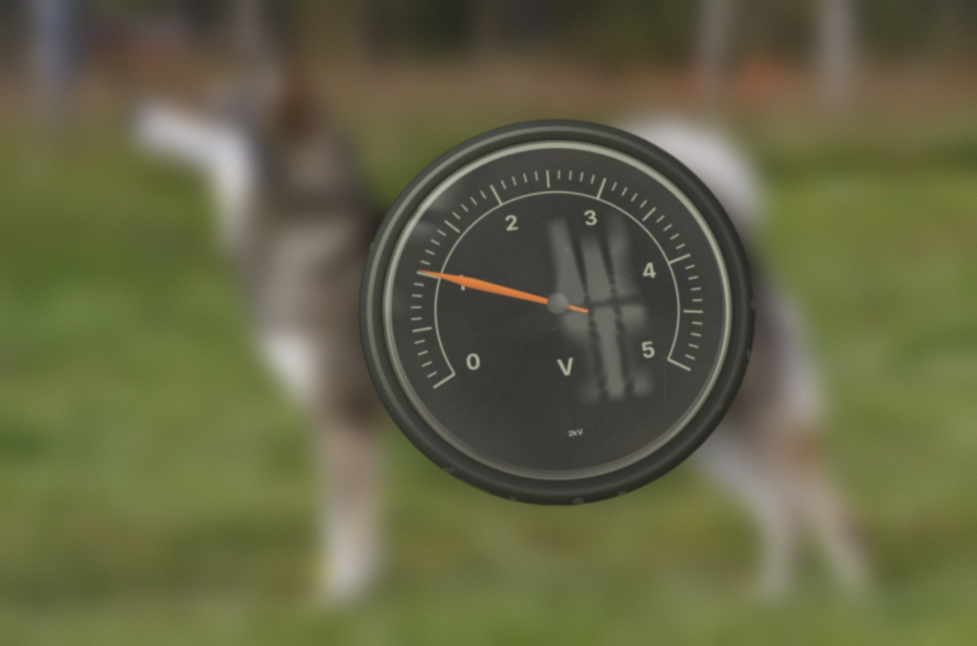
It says 1 V
